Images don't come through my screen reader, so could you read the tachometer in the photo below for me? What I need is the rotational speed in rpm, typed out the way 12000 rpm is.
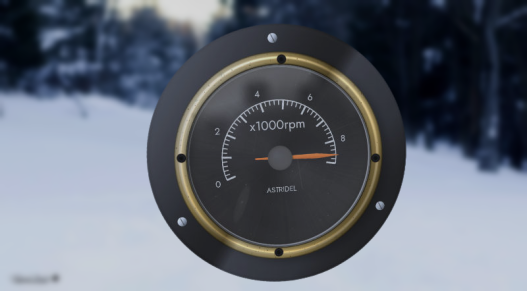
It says 8600 rpm
